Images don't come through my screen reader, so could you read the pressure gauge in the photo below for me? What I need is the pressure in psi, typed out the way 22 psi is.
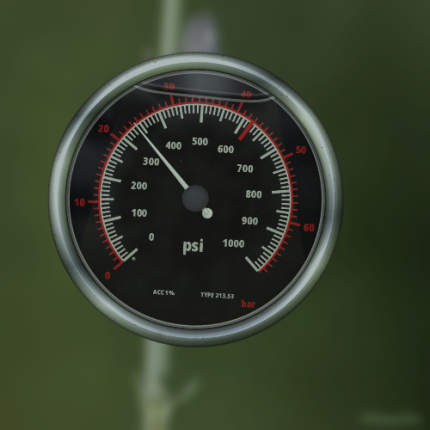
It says 340 psi
